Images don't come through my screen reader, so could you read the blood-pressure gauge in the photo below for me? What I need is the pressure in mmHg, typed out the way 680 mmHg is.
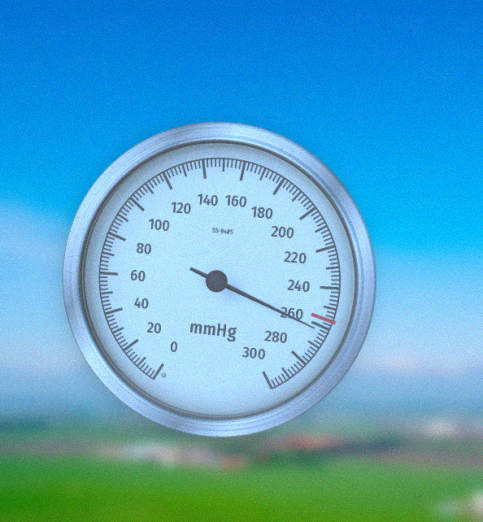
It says 262 mmHg
